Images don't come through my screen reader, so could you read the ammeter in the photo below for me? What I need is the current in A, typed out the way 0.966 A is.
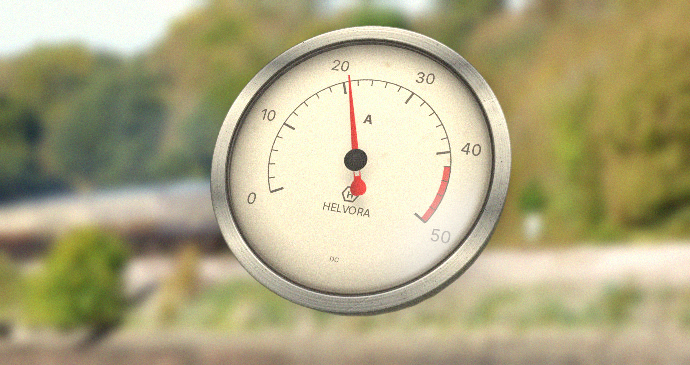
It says 21 A
